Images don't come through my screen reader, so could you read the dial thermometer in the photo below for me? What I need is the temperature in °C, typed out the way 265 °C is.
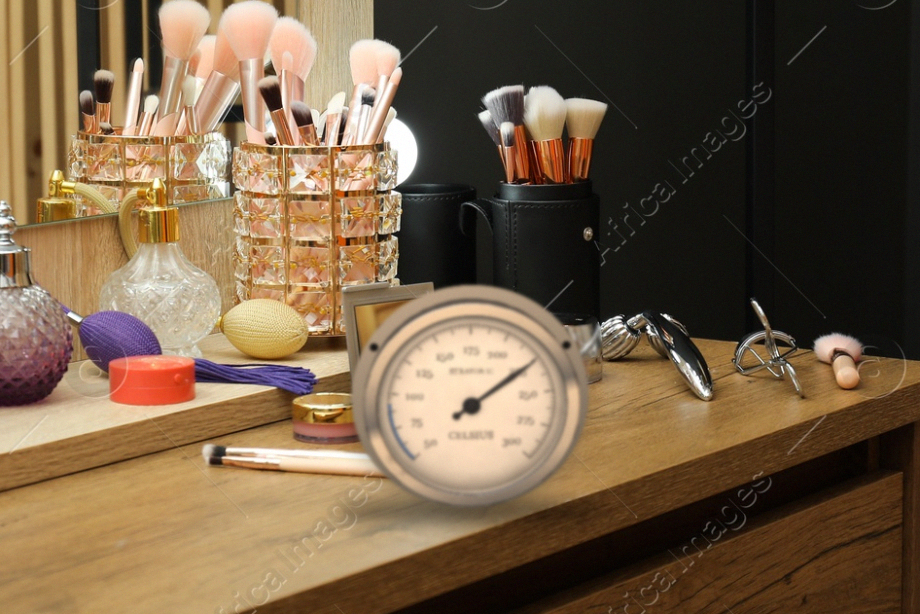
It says 225 °C
